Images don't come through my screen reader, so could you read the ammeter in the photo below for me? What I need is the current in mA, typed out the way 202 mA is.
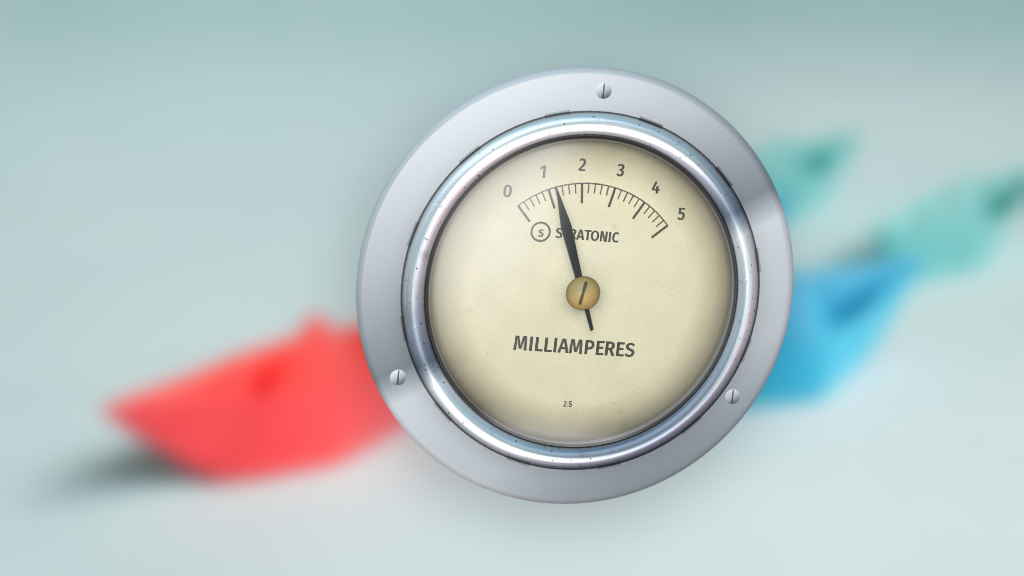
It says 1.2 mA
